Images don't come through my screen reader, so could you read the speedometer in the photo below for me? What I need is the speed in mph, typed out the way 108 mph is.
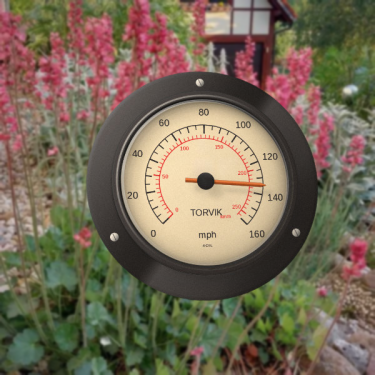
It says 135 mph
